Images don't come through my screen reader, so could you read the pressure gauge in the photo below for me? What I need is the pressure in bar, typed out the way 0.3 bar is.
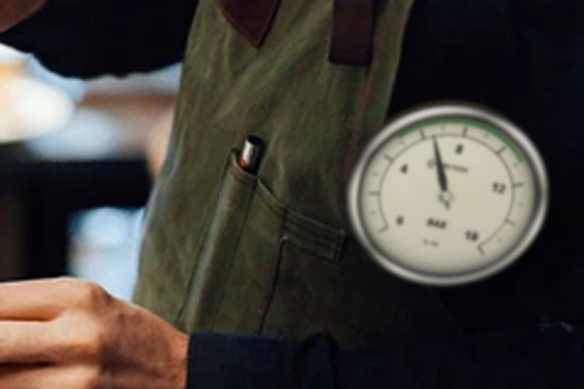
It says 6.5 bar
